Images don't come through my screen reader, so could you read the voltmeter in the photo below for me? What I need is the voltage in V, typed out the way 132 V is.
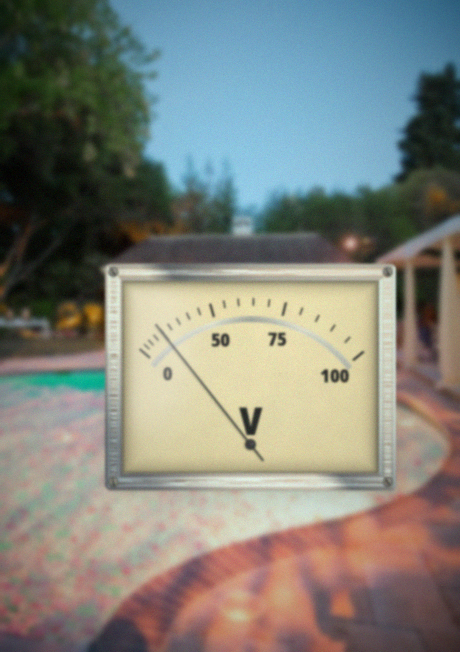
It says 25 V
